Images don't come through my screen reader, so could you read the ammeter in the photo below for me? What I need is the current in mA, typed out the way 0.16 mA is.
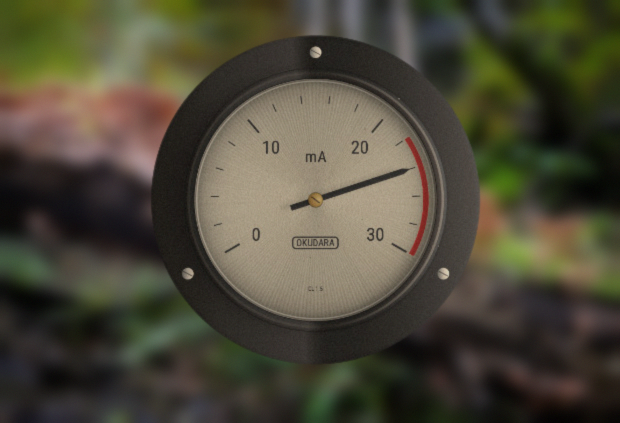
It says 24 mA
